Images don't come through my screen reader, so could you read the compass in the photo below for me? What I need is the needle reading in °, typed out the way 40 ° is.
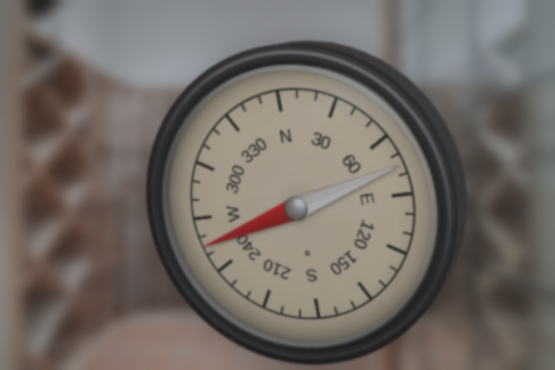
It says 255 °
